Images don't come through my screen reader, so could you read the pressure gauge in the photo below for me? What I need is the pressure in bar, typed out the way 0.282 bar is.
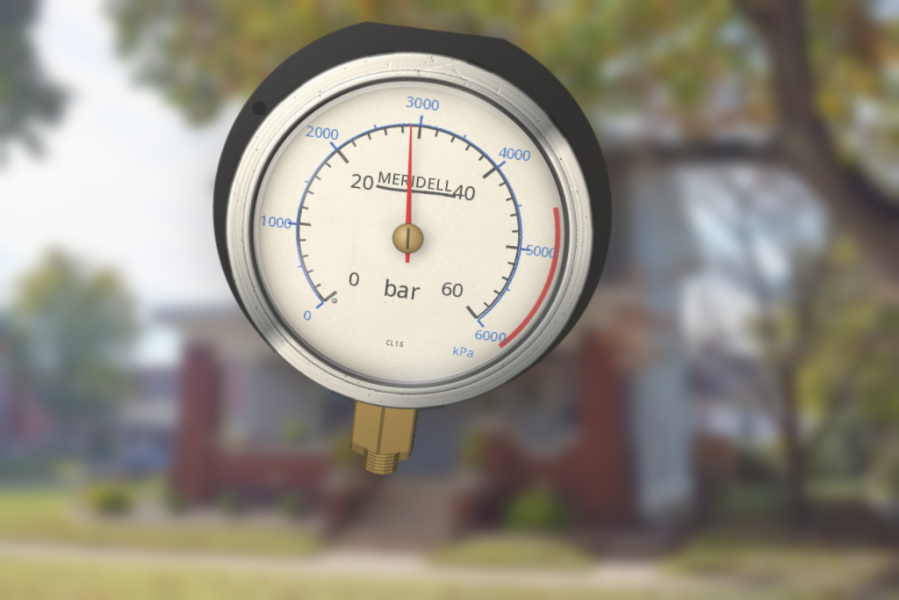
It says 29 bar
